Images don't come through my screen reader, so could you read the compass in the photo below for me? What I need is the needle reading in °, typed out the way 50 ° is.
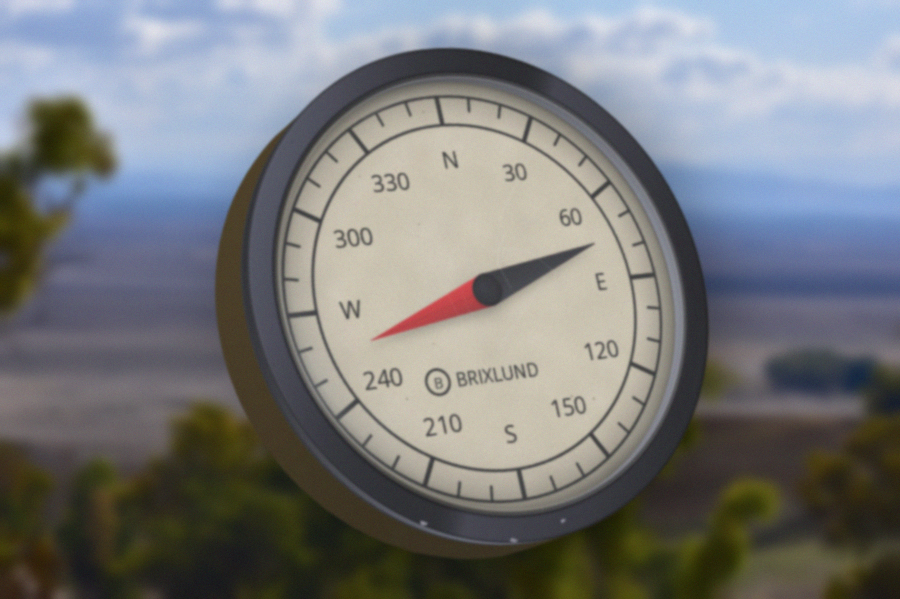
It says 255 °
